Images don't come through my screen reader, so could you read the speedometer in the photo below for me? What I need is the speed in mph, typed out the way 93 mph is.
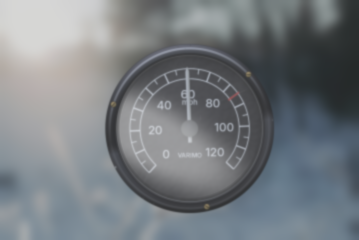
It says 60 mph
